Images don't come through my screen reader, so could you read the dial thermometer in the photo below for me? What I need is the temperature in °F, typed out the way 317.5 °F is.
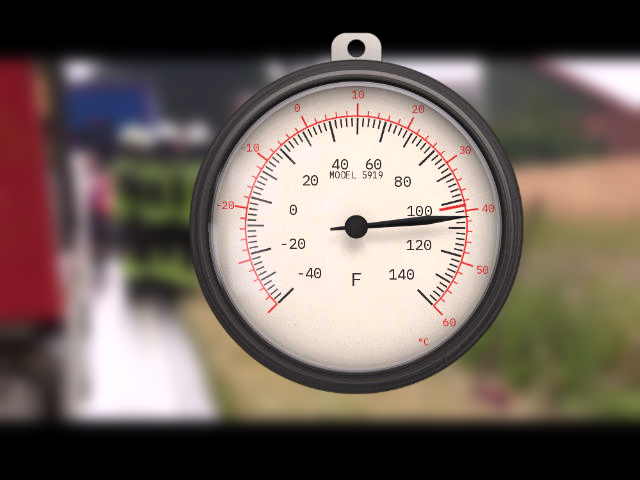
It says 106 °F
